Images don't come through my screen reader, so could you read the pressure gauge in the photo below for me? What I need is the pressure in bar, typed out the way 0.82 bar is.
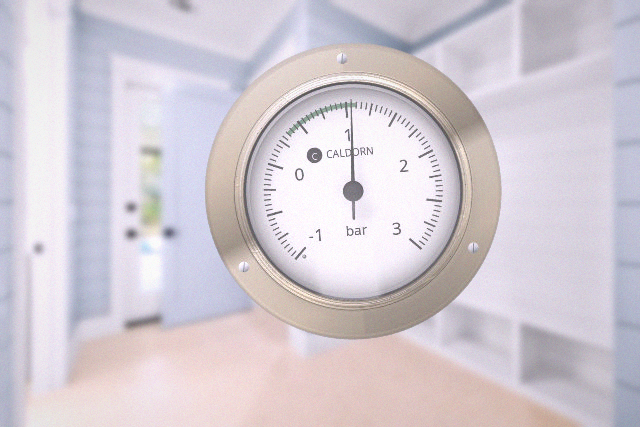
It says 1.05 bar
